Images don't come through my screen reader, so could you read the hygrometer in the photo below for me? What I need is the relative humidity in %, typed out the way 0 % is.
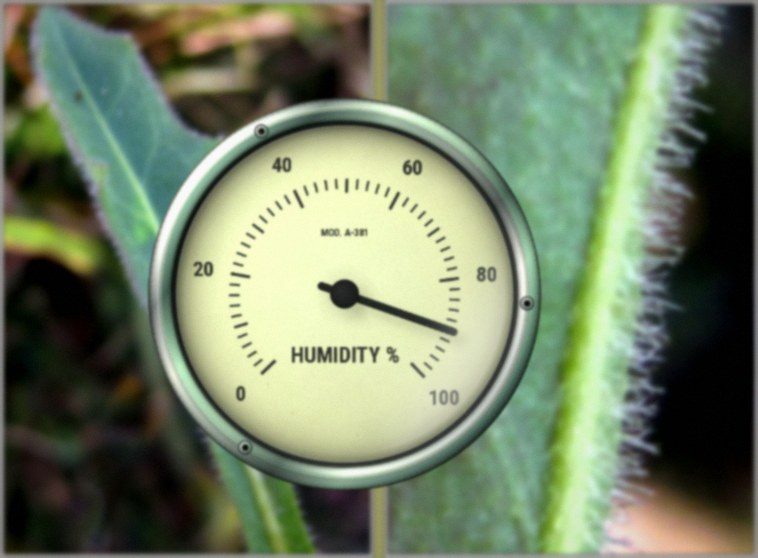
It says 90 %
